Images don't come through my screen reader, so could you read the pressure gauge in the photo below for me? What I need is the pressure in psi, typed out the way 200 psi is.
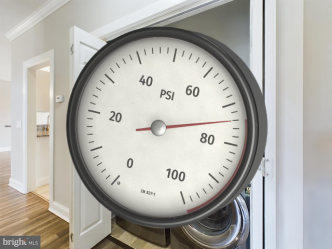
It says 74 psi
